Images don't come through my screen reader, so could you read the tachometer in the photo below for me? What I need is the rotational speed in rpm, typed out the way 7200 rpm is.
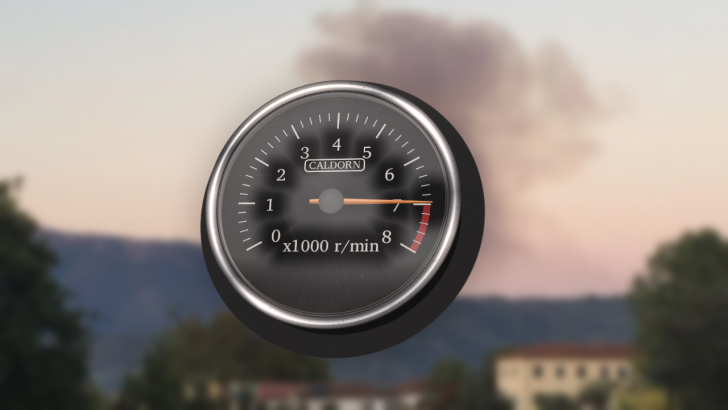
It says 7000 rpm
